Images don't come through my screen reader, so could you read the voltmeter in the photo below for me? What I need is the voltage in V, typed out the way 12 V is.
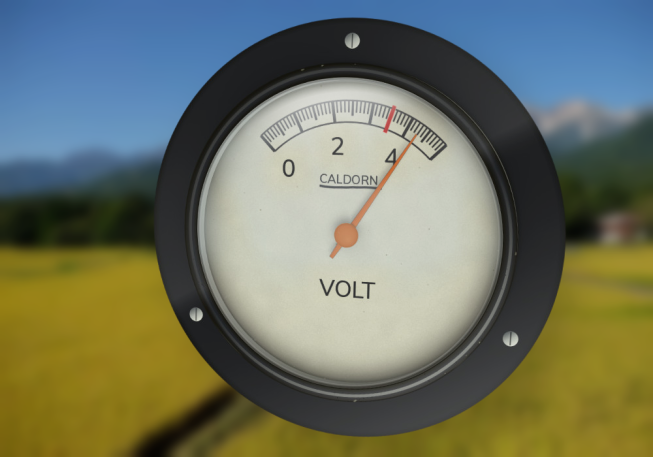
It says 4.3 V
